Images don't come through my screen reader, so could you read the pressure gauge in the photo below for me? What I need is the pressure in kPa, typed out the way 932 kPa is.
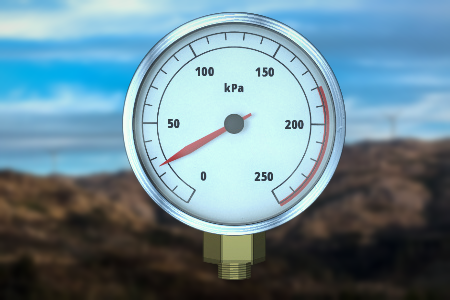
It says 25 kPa
